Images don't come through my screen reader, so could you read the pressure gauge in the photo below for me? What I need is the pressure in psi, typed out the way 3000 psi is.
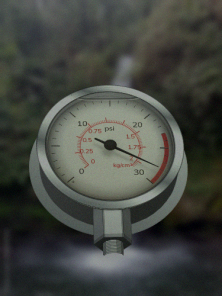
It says 28 psi
